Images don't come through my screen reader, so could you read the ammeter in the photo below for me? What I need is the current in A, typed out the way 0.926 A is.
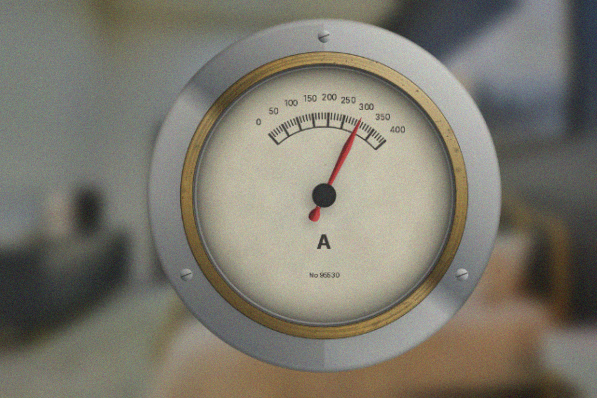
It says 300 A
